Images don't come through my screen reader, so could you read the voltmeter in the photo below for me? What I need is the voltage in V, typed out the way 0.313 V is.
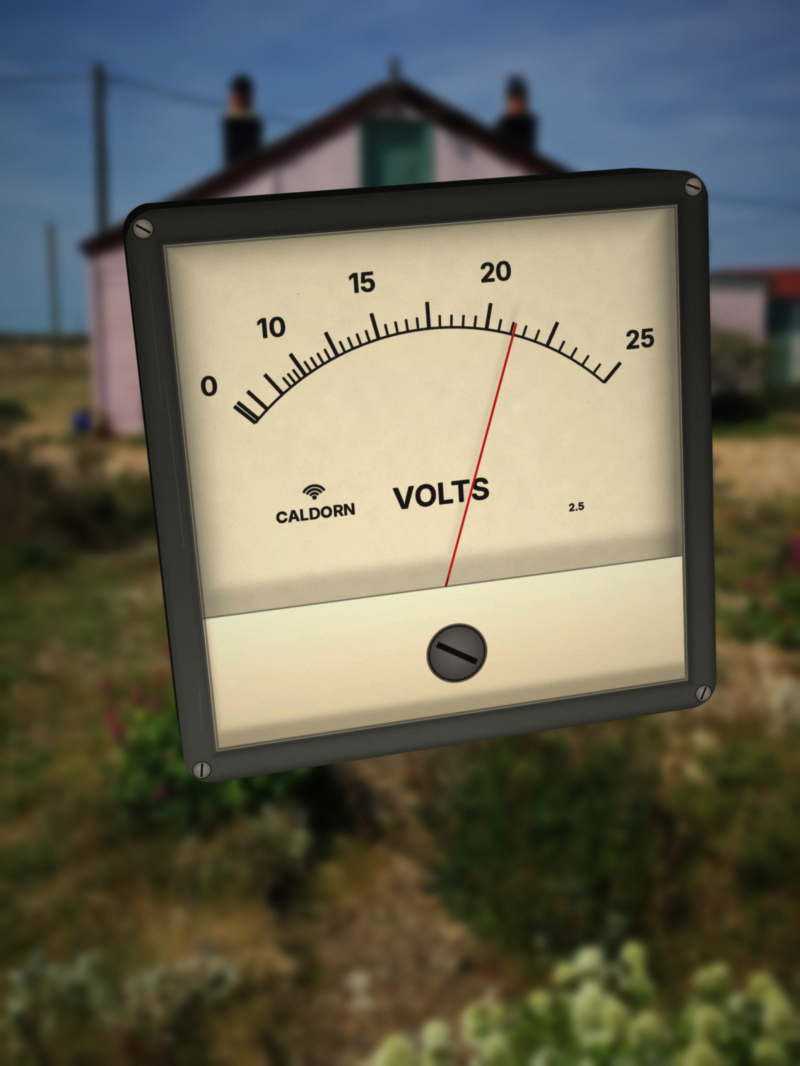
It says 21 V
